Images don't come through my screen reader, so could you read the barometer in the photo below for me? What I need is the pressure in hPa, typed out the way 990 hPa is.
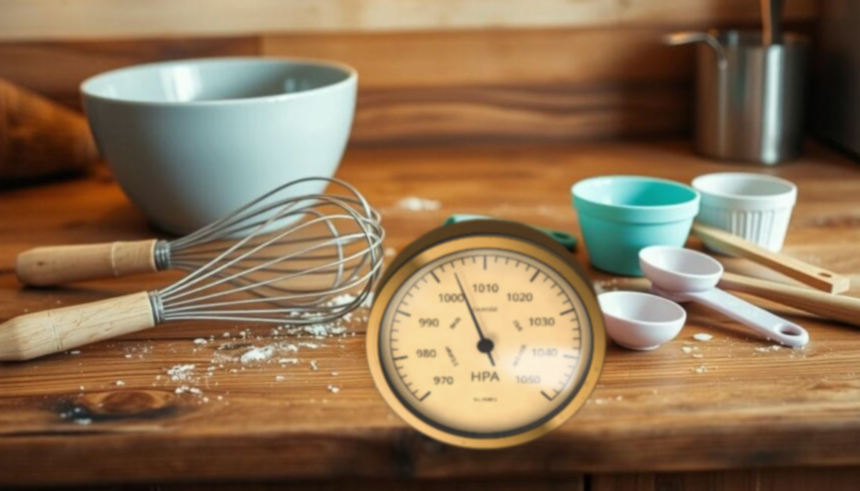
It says 1004 hPa
